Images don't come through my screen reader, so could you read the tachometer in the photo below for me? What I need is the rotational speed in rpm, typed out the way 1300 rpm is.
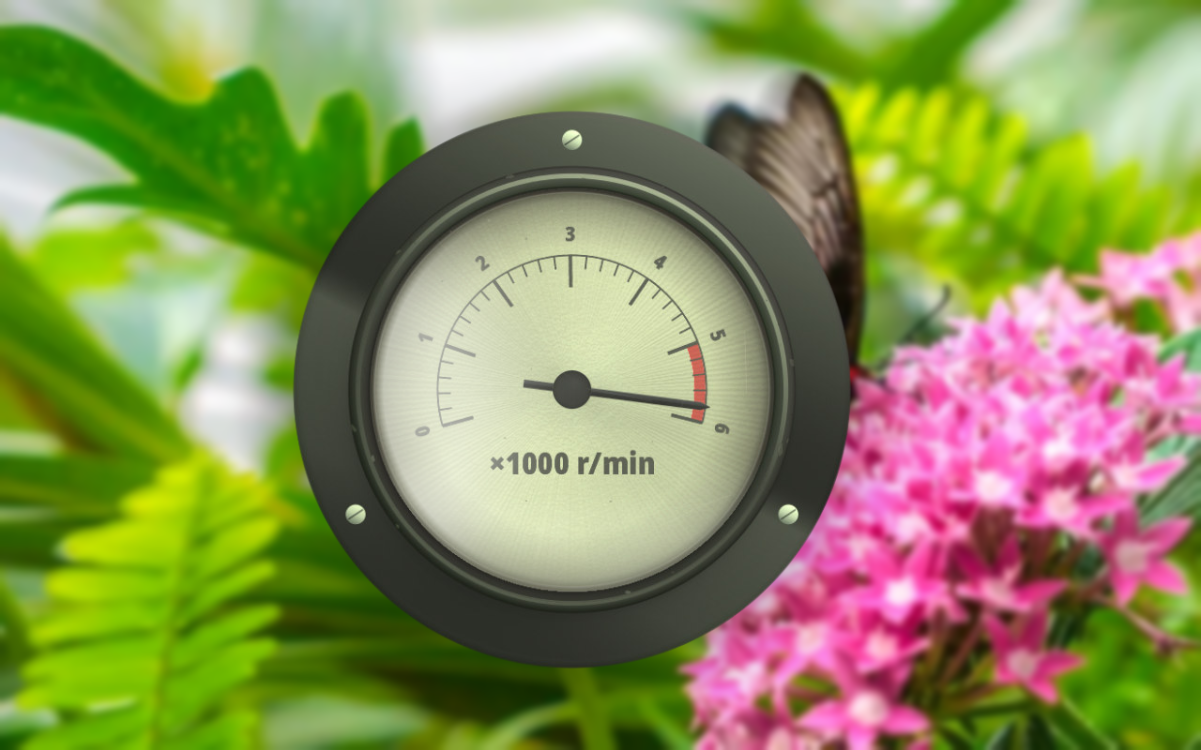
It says 5800 rpm
